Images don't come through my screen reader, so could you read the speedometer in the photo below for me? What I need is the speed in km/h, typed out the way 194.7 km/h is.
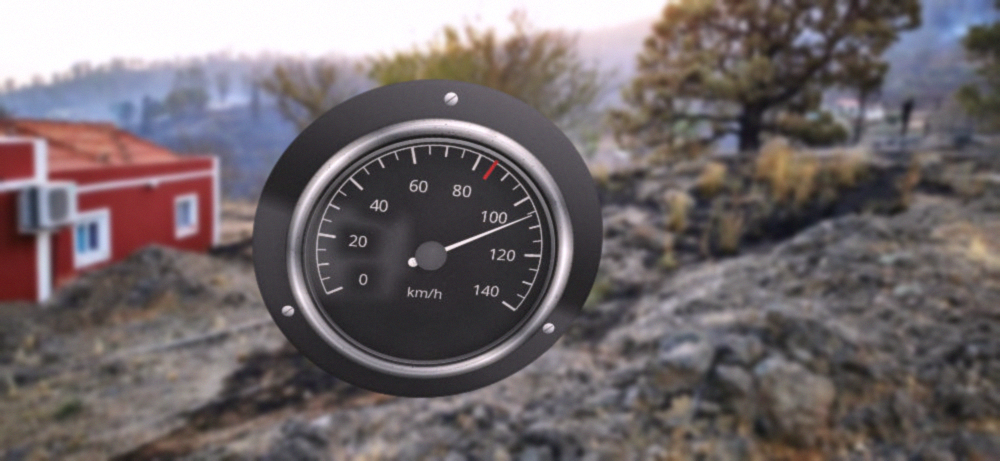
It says 105 km/h
